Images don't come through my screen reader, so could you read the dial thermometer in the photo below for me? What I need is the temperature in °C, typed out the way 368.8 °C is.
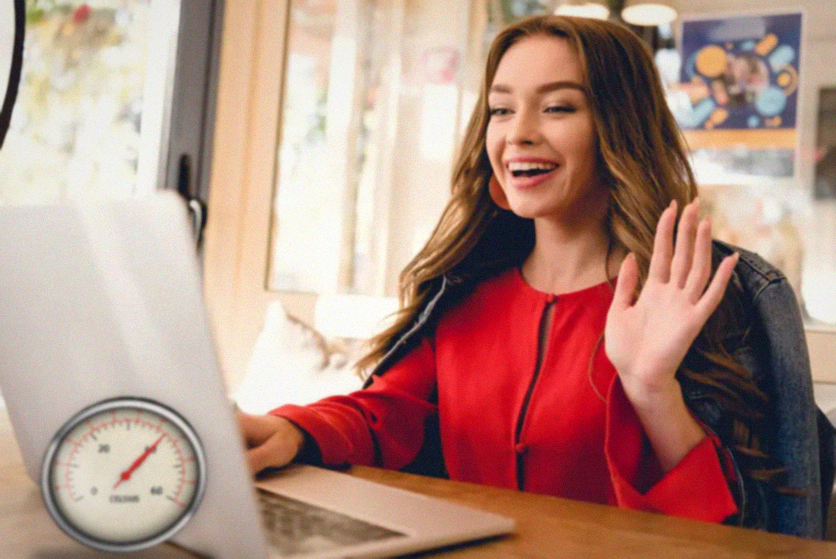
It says 40 °C
